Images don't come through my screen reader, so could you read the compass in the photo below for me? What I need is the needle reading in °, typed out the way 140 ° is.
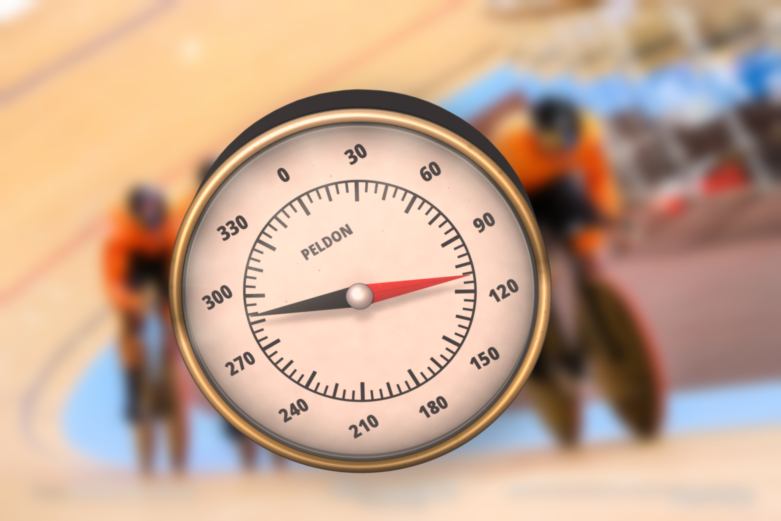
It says 110 °
